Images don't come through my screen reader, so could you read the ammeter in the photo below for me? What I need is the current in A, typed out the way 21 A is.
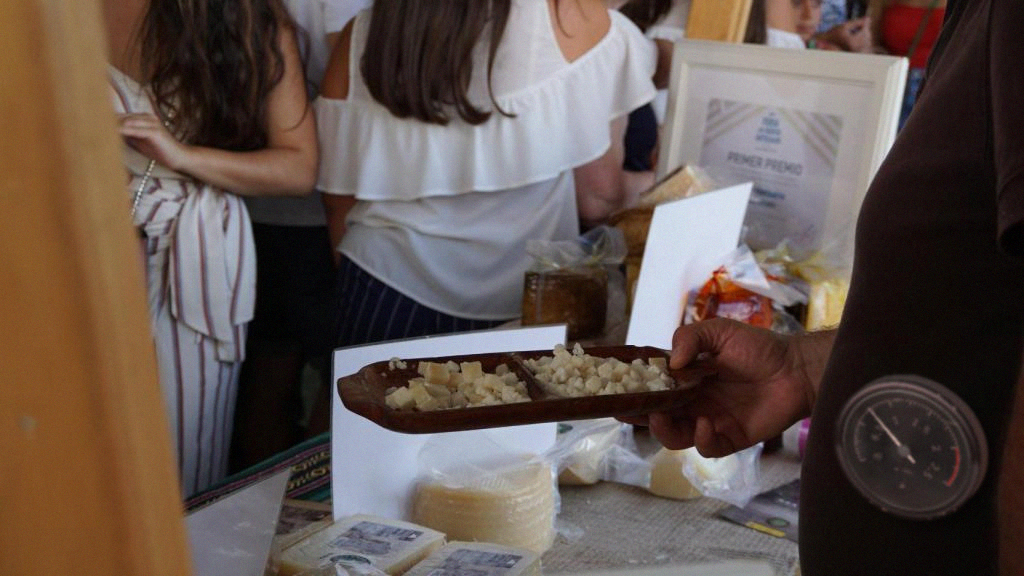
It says 0.75 A
